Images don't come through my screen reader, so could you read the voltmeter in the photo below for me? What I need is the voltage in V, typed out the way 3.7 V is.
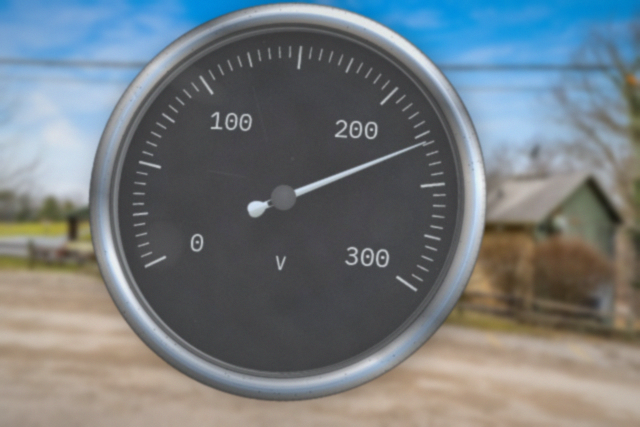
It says 230 V
